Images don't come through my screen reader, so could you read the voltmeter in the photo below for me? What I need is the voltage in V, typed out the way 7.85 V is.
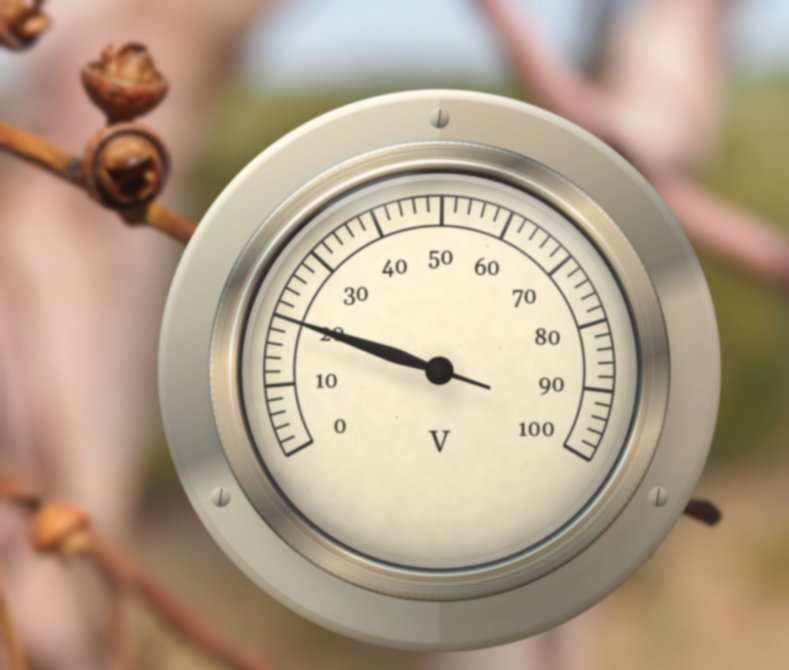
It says 20 V
